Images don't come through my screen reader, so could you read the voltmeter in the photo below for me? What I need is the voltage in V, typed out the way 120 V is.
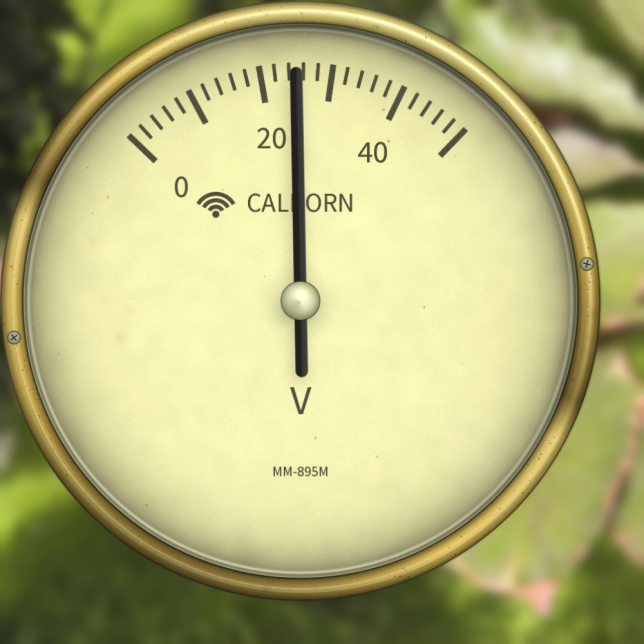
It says 25 V
